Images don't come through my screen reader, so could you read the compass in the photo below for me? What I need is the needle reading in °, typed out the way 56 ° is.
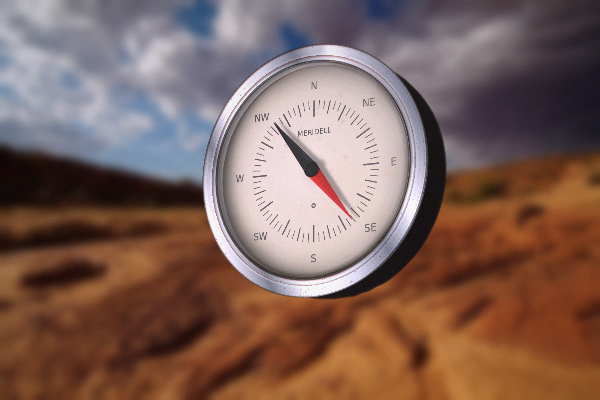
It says 140 °
